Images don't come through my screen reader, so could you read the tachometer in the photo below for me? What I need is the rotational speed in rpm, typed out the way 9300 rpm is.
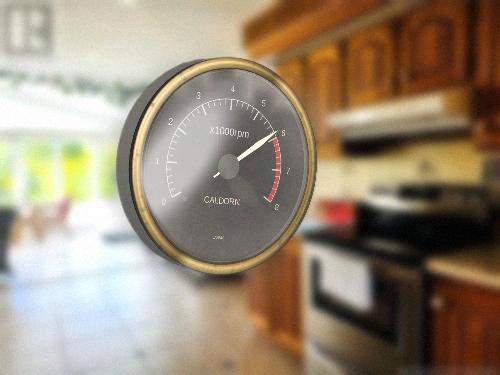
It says 5800 rpm
